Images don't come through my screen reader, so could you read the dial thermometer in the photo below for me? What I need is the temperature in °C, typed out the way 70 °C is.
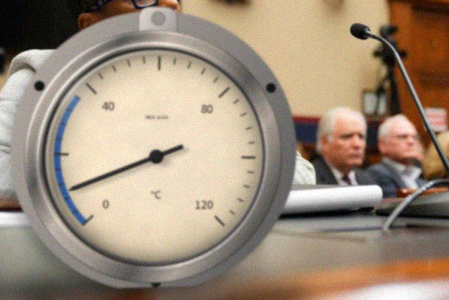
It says 10 °C
